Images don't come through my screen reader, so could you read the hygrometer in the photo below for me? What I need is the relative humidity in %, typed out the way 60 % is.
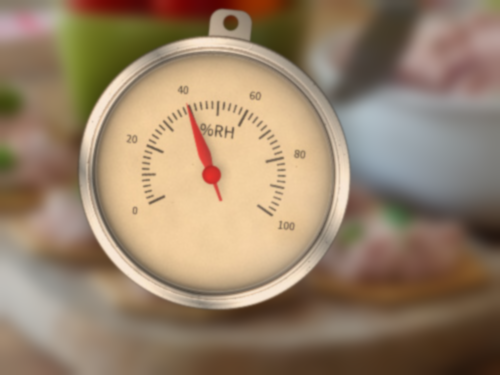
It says 40 %
